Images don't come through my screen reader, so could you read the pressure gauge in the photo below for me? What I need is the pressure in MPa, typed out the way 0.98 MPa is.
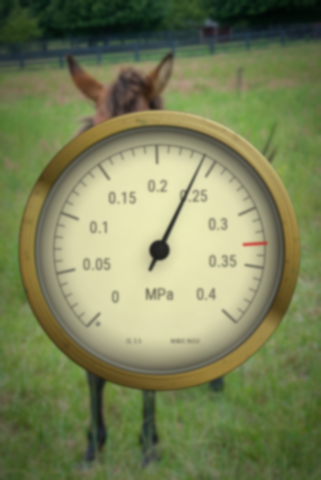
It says 0.24 MPa
